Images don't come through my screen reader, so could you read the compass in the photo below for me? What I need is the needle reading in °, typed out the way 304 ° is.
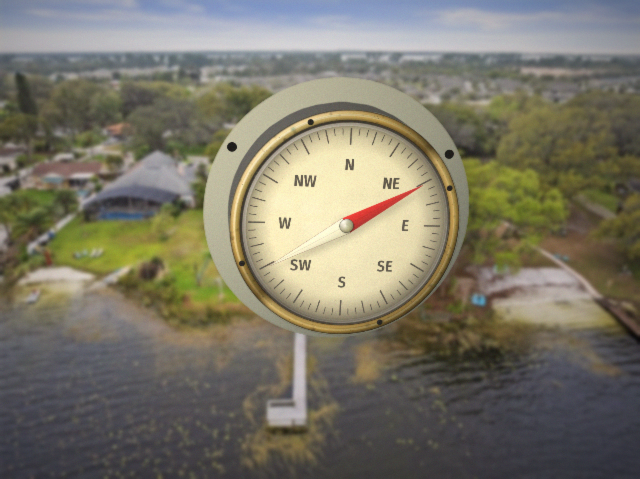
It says 60 °
